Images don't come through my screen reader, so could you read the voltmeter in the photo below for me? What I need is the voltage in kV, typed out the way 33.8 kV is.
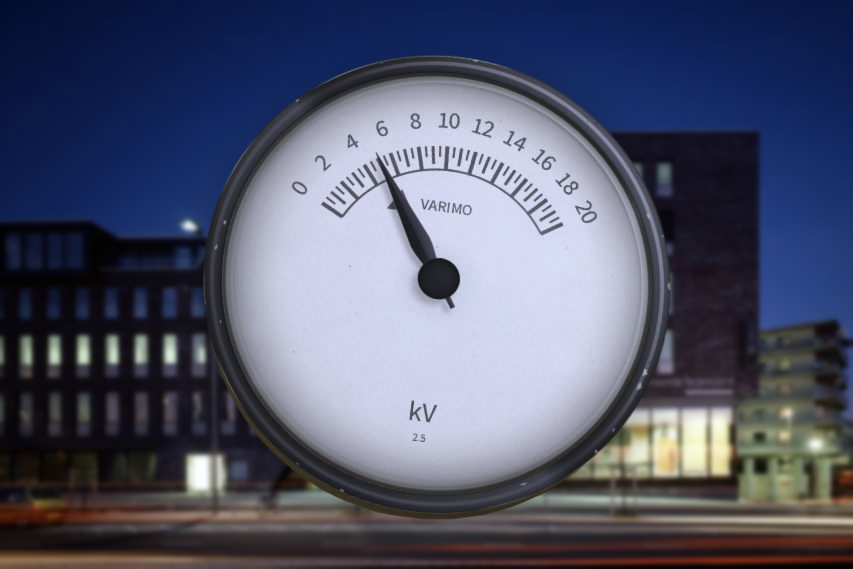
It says 5 kV
